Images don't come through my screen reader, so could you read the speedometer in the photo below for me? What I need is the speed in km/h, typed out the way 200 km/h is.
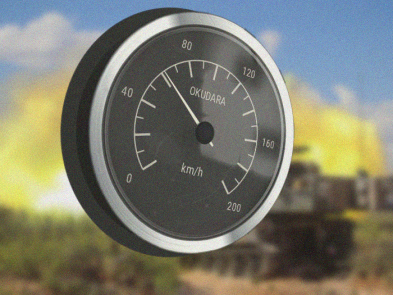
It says 60 km/h
